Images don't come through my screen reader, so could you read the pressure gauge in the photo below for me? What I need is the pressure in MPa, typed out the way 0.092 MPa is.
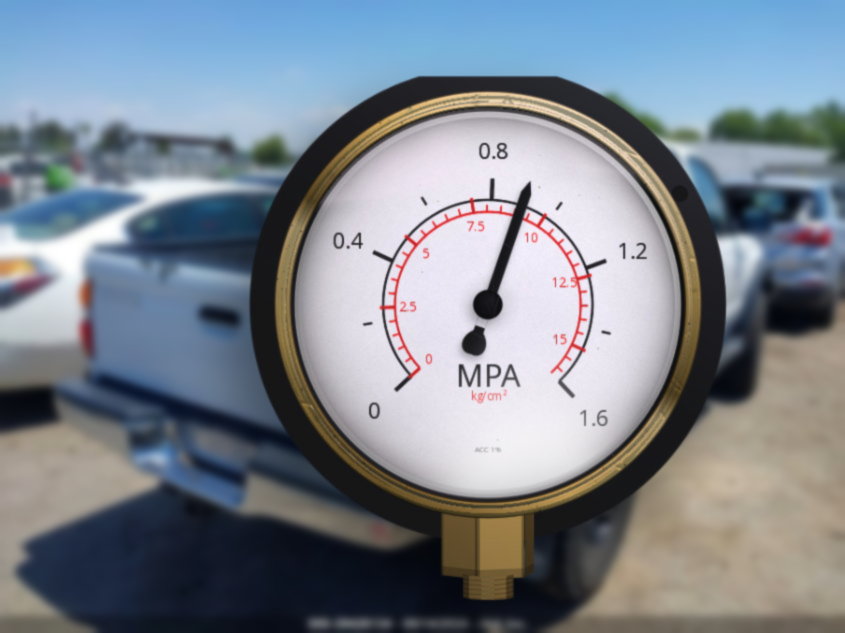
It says 0.9 MPa
